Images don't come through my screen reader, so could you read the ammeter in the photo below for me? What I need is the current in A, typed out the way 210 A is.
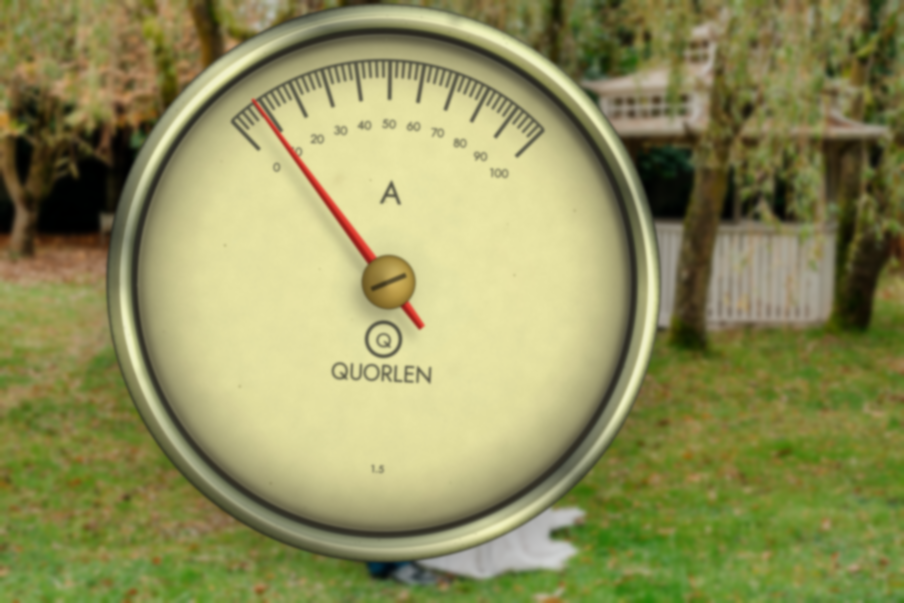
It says 8 A
